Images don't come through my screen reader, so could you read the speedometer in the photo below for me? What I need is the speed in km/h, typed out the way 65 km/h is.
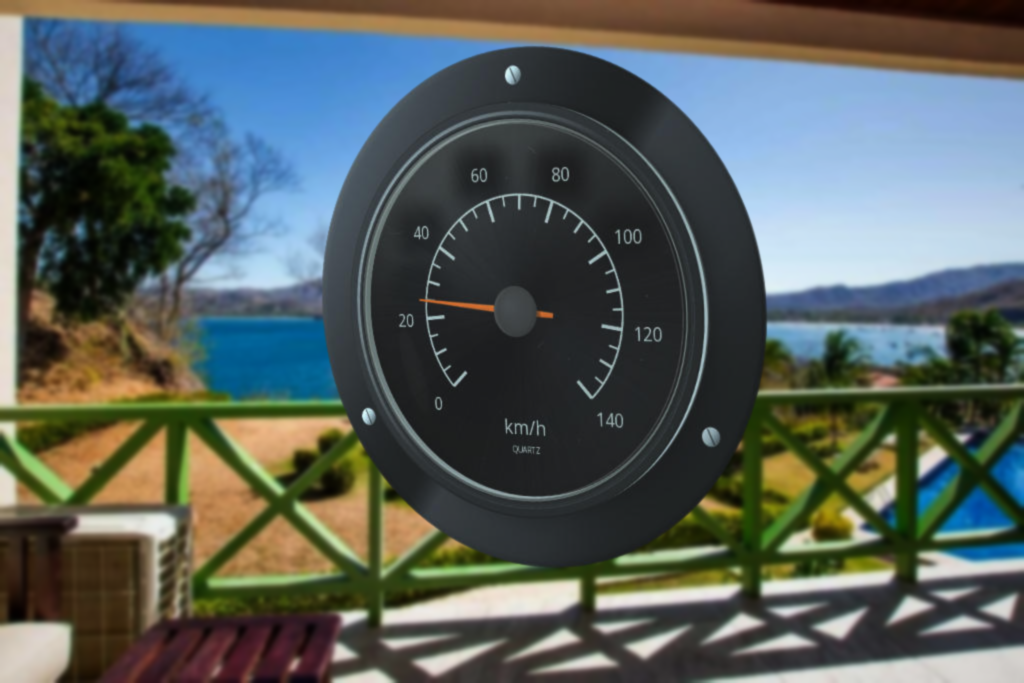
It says 25 km/h
